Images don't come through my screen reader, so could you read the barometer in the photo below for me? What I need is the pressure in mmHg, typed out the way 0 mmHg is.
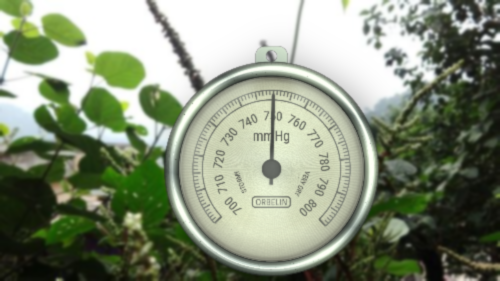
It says 750 mmHg
